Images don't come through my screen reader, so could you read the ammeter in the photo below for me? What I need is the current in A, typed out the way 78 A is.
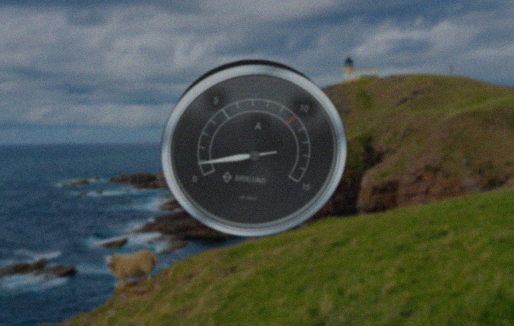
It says 1 A
